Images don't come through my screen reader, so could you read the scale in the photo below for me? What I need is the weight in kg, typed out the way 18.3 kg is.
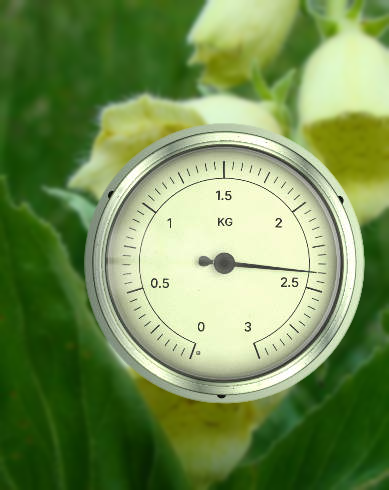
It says 2.4 kg
